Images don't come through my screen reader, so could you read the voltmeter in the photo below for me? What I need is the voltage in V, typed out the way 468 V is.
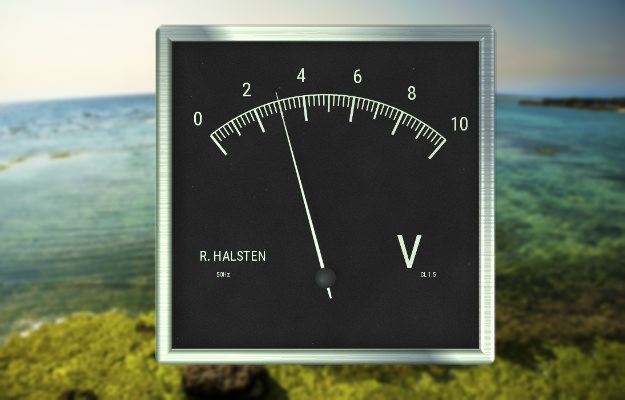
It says 3 V
